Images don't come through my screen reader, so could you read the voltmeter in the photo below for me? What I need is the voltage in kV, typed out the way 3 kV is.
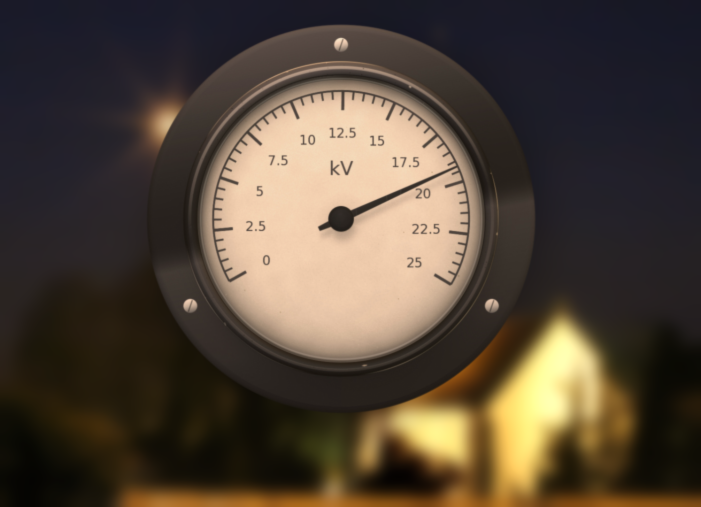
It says 19.25 kV
